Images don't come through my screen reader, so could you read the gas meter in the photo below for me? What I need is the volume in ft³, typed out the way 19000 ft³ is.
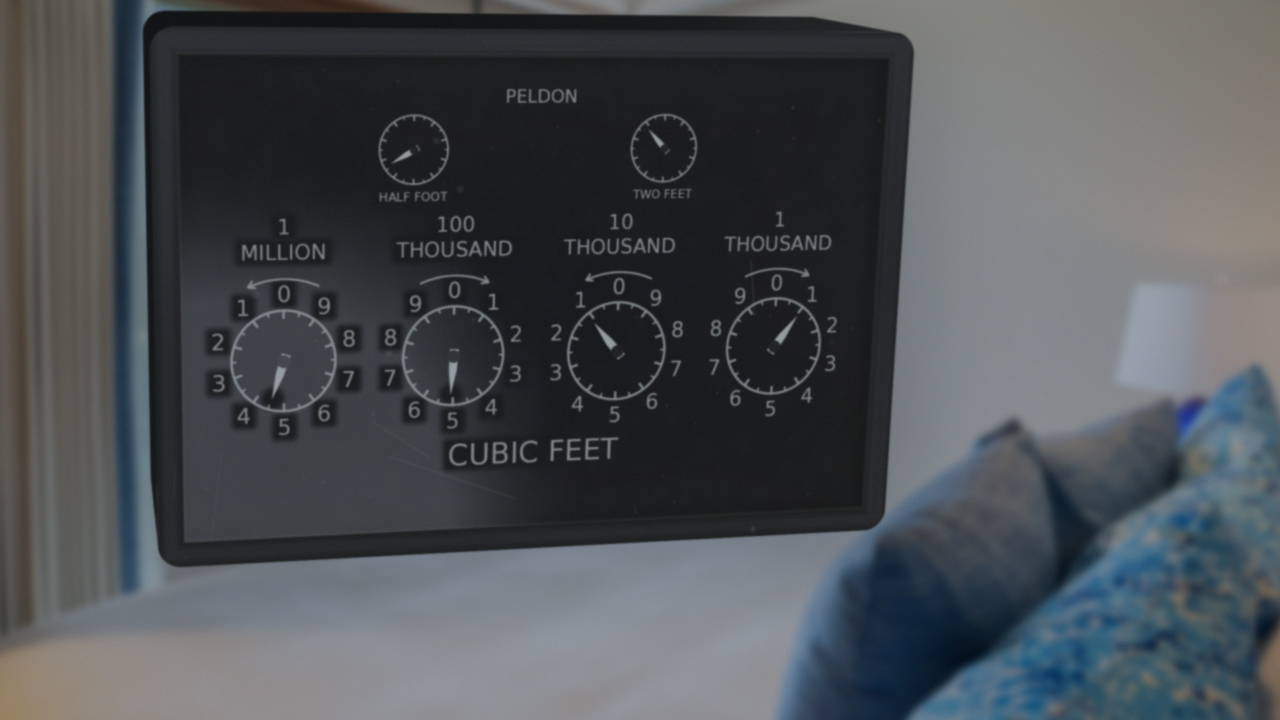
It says 451100 ft³
